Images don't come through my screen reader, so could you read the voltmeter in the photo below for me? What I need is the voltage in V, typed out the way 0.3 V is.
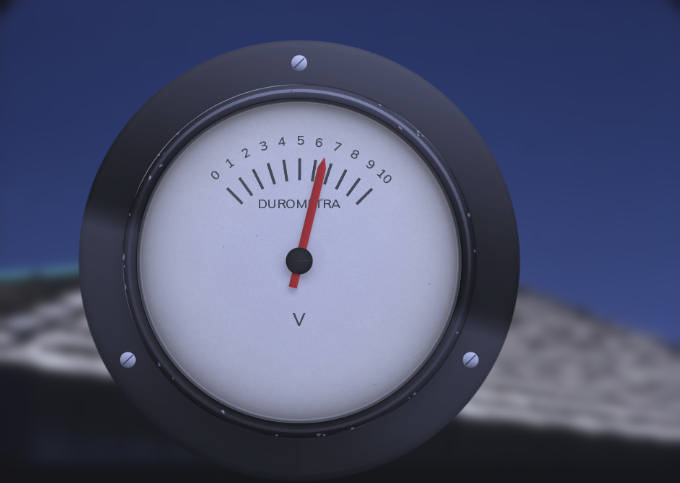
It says 6.5 V
